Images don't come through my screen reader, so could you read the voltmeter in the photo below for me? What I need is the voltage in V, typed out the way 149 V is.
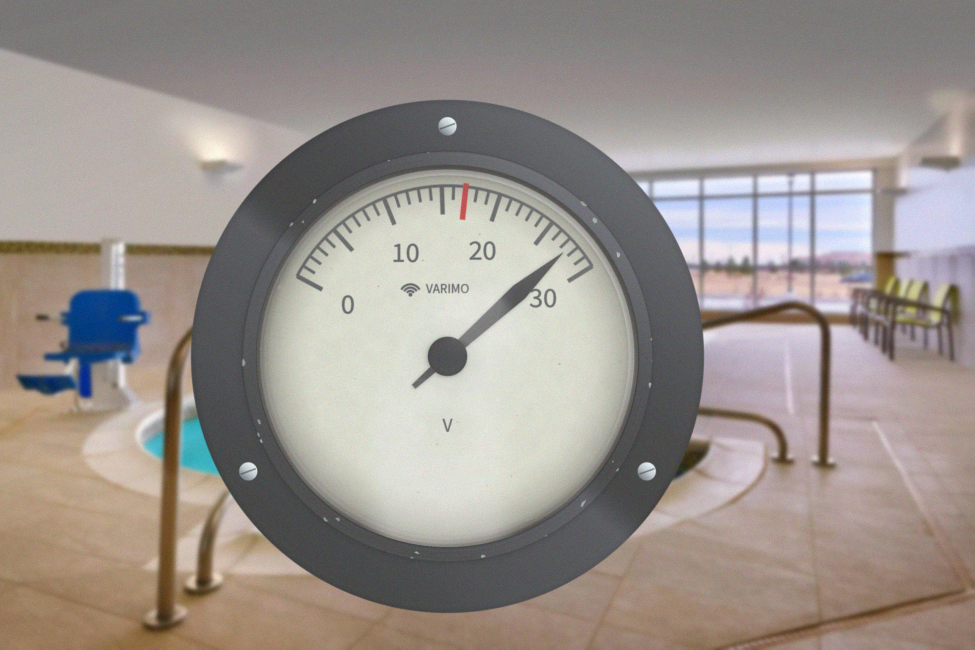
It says 27.5 V
